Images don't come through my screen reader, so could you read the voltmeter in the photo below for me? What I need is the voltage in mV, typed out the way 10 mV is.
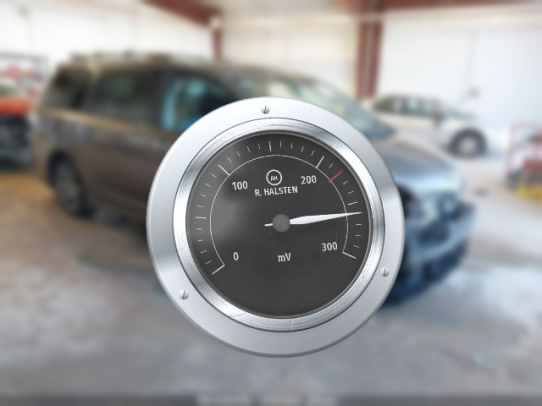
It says 260 mV
